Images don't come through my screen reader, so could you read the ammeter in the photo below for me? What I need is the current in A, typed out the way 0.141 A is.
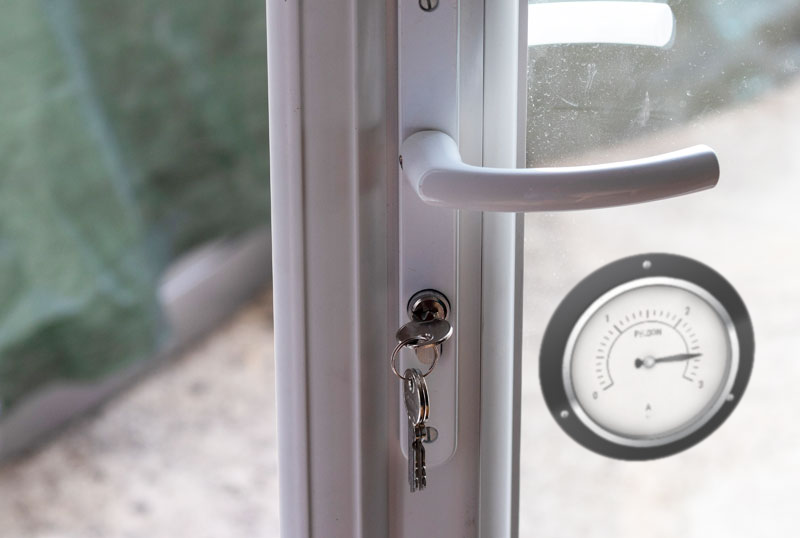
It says 2.6 A
